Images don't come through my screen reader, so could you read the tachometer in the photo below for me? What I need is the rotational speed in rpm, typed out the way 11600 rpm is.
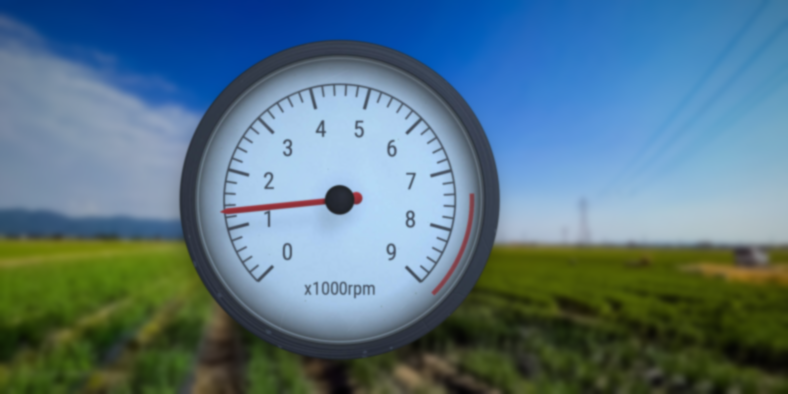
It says 1300 rpm
